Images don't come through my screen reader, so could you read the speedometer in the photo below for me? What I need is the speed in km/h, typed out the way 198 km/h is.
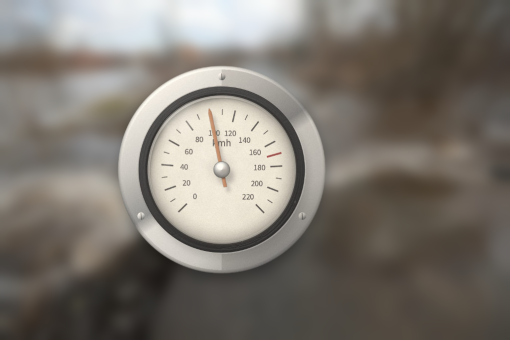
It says 100 km/h
